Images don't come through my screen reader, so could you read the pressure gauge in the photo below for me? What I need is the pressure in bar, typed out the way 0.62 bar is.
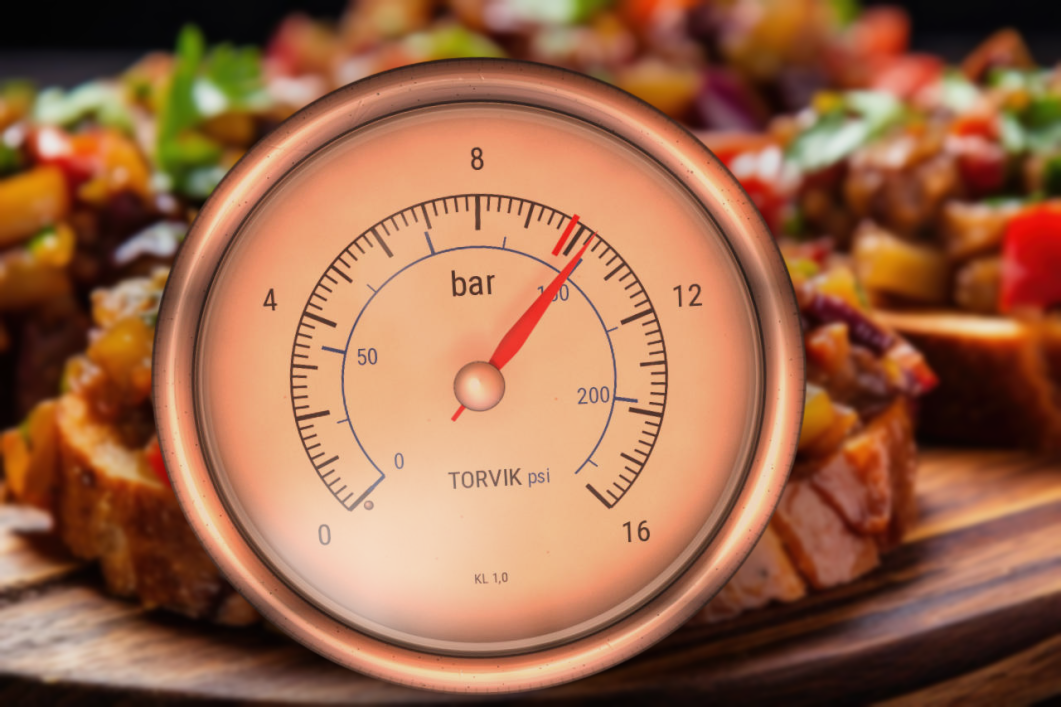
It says 10.2 bar
